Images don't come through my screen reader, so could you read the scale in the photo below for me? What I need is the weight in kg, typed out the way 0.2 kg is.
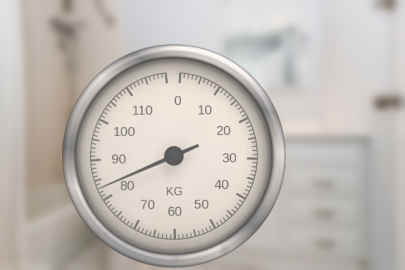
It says 83 kg
